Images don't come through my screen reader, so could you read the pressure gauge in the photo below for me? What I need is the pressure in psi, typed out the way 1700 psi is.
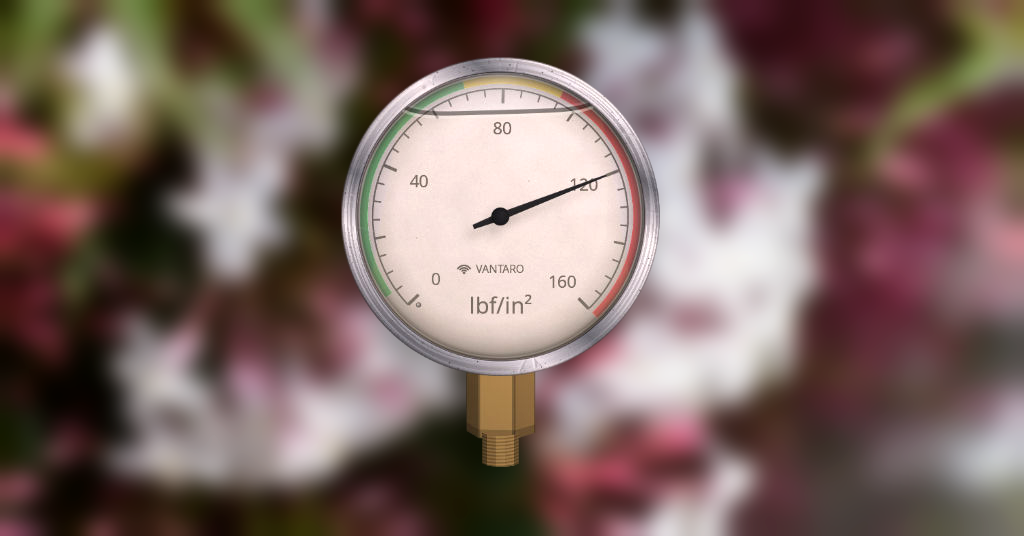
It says 120 psi
